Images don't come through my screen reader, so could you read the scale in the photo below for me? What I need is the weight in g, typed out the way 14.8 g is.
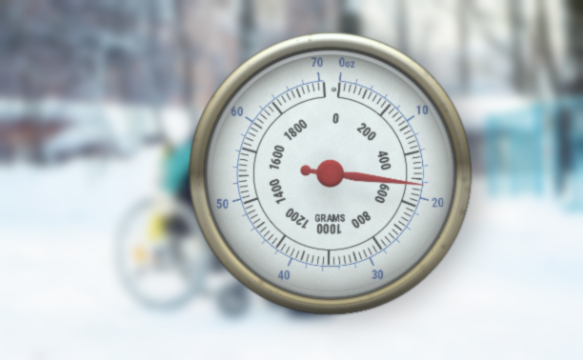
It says 520 g
